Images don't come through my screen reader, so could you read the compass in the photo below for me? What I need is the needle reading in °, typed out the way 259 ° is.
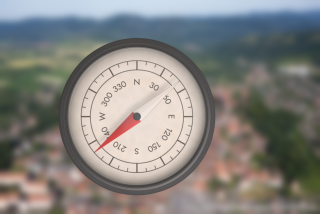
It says 230 °
